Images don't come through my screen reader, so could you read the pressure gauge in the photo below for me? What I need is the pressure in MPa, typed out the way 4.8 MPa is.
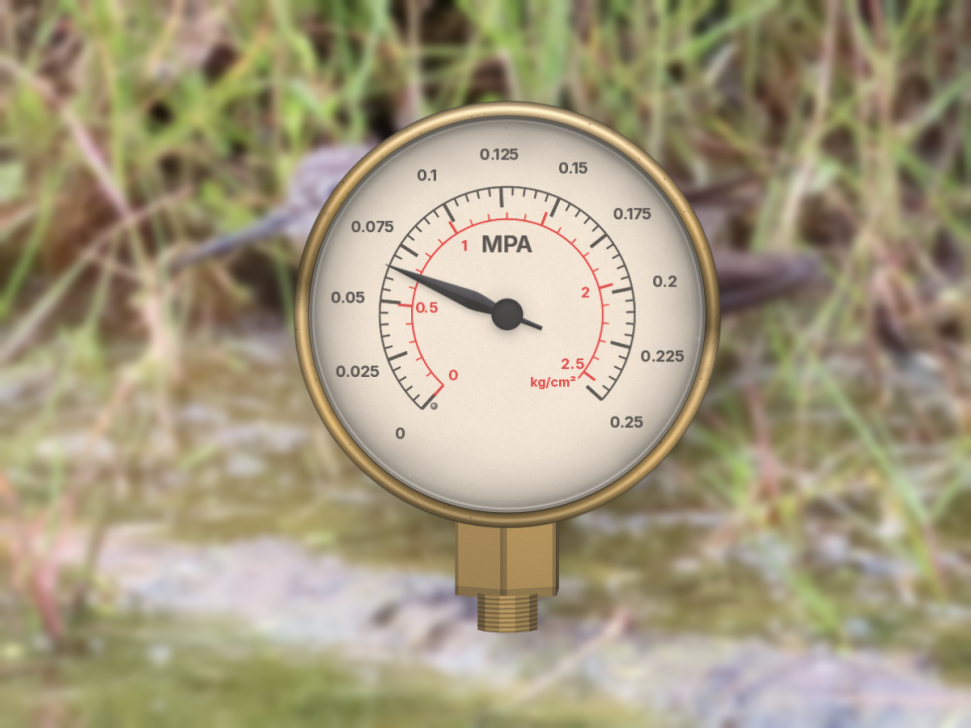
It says 0.065 MPa
